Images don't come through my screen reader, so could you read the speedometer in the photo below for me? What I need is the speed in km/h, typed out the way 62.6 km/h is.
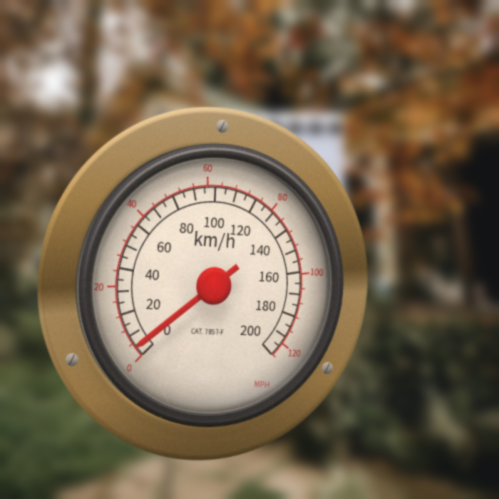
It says 5 km/h
